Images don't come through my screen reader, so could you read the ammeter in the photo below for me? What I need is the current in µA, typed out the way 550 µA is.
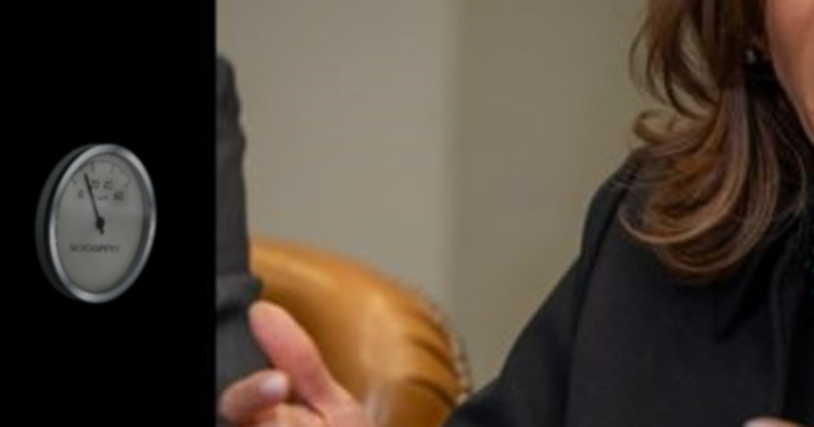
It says 10 µA
